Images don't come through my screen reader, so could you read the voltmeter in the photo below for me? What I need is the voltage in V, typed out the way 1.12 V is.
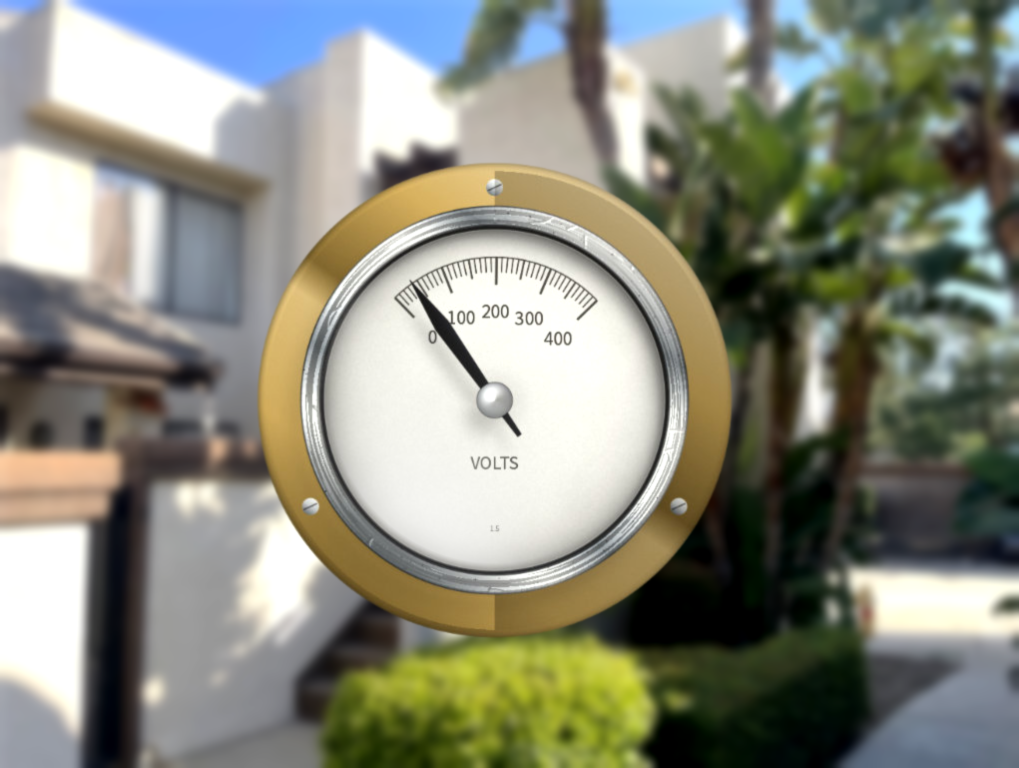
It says 40 V
